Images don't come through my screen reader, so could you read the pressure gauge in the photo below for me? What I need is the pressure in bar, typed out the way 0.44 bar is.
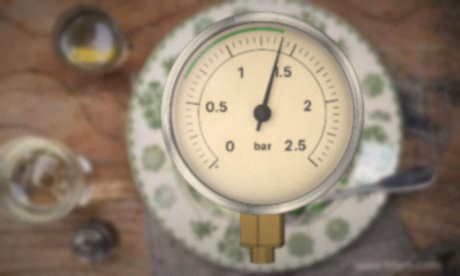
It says 1.4 bar
